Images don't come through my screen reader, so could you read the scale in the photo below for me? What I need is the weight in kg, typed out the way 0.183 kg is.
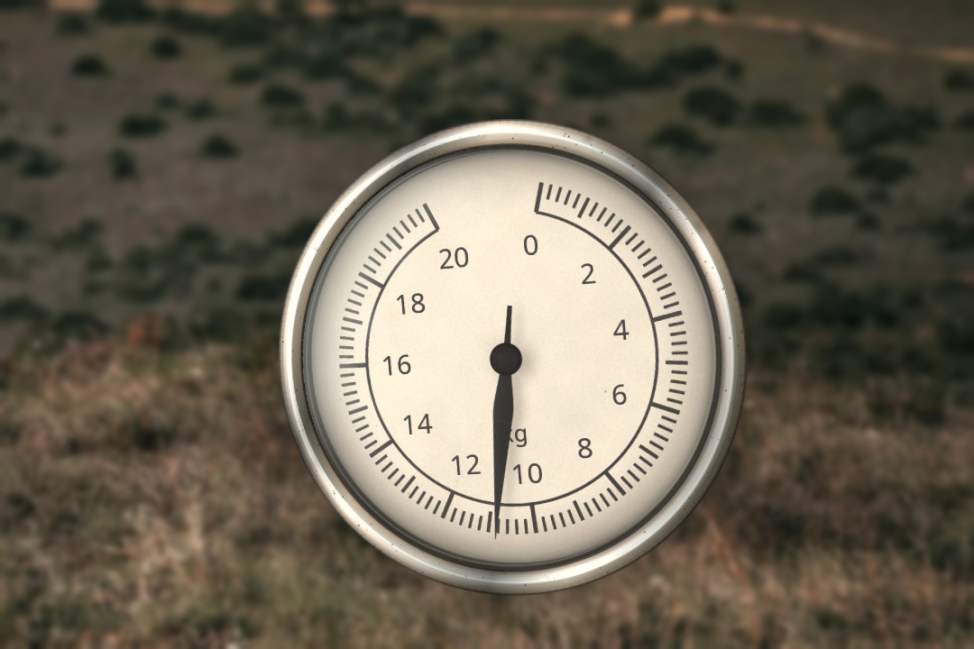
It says 10.8 kg
